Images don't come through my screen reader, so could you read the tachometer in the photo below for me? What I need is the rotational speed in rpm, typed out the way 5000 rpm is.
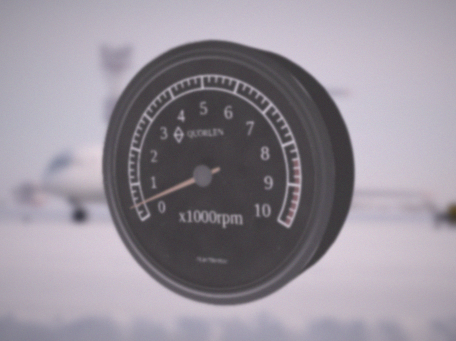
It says 400 rpm
